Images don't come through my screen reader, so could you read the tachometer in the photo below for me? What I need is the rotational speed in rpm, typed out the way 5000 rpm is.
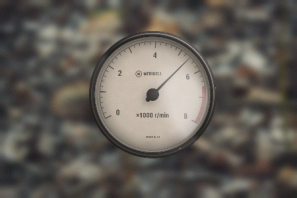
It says 5400 rpm
